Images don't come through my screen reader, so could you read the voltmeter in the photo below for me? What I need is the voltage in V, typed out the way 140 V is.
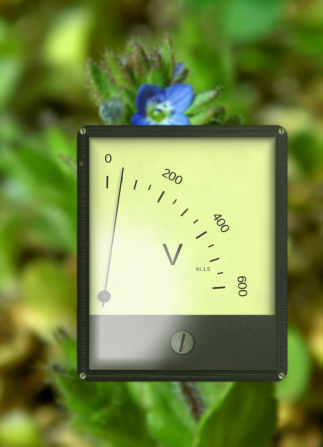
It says 50 V
